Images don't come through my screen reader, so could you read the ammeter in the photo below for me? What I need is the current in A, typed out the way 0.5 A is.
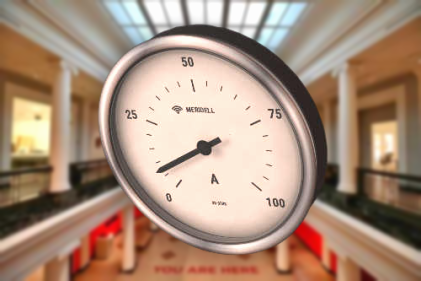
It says 7.5 A
